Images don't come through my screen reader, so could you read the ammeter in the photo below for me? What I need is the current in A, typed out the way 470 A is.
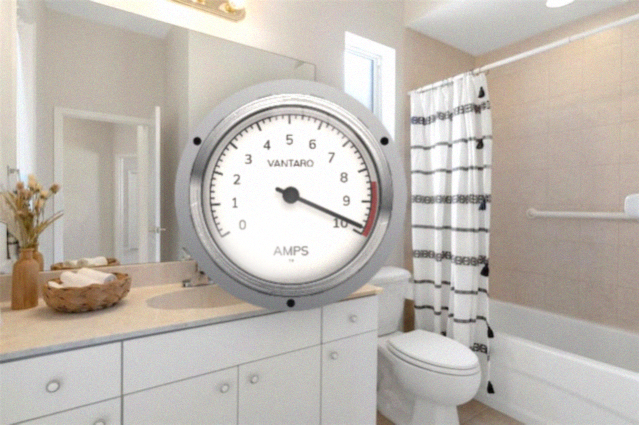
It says 9.8 A
